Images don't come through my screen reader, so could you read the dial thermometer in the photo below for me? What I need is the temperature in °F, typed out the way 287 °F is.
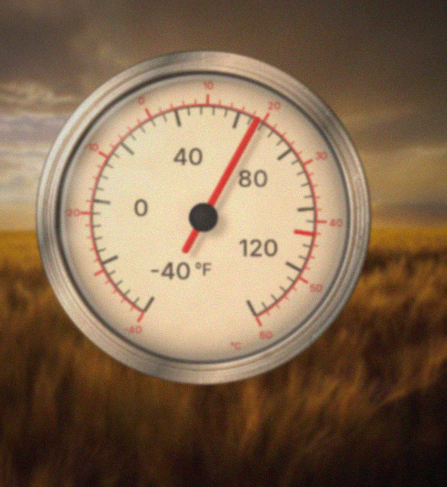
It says 66 °F
